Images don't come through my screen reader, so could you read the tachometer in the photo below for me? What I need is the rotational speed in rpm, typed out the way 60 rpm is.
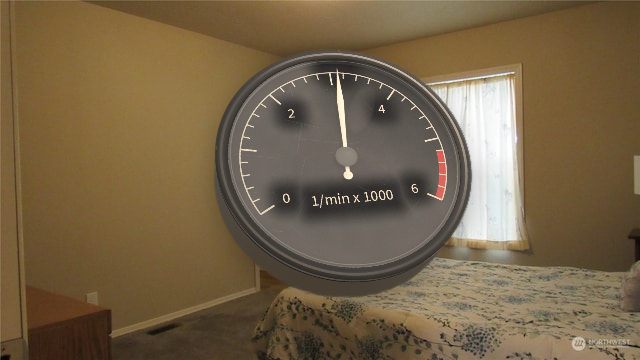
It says 3100 rpm
